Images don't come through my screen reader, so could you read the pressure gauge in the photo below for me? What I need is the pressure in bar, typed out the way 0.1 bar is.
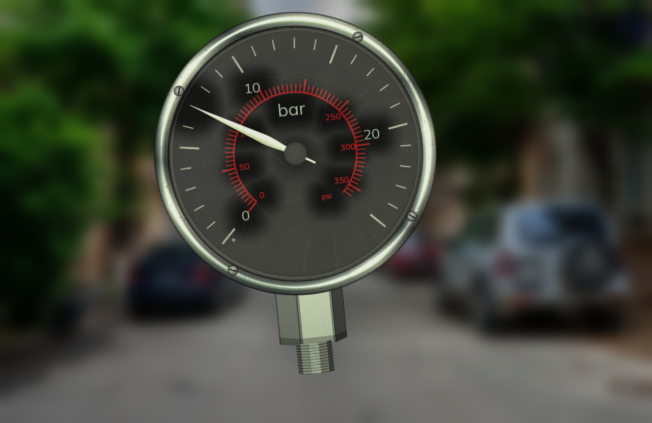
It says 7 bar
